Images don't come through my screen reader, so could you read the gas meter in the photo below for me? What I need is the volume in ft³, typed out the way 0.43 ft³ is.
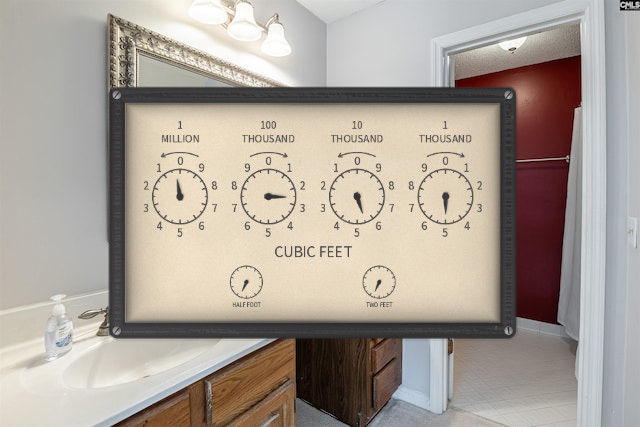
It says 25500 ft³
